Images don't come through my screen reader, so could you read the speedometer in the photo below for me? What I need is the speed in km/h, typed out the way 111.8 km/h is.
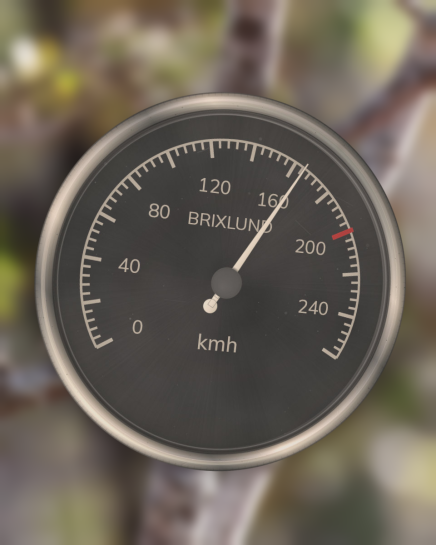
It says 164 km/h
